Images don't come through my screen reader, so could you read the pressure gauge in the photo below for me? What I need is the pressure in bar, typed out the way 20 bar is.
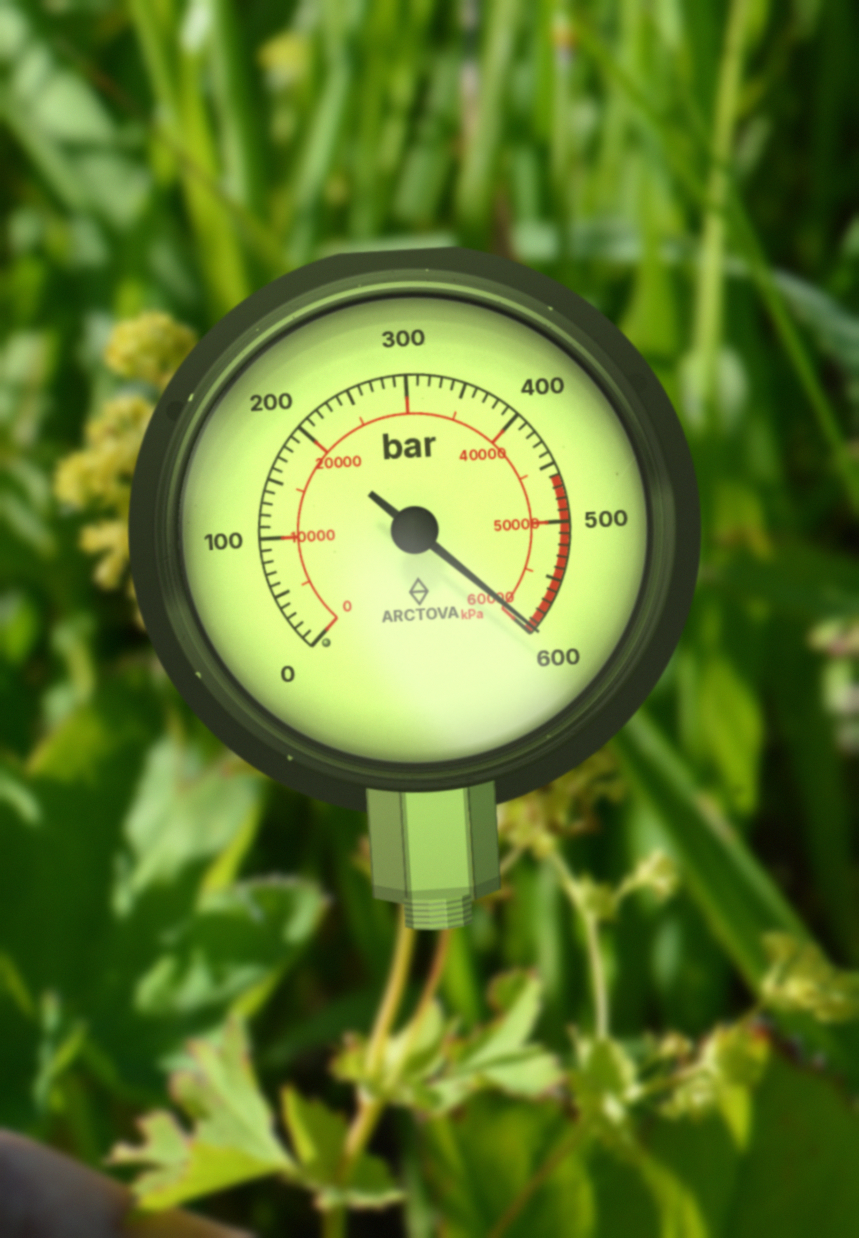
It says 595 bar
